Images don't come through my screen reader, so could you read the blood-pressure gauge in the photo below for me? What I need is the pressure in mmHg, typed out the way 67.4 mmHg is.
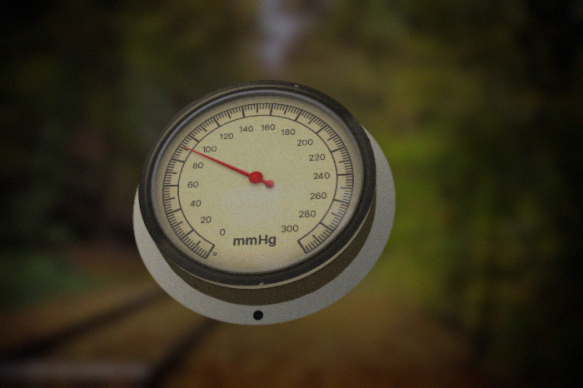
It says 90 mmHg
